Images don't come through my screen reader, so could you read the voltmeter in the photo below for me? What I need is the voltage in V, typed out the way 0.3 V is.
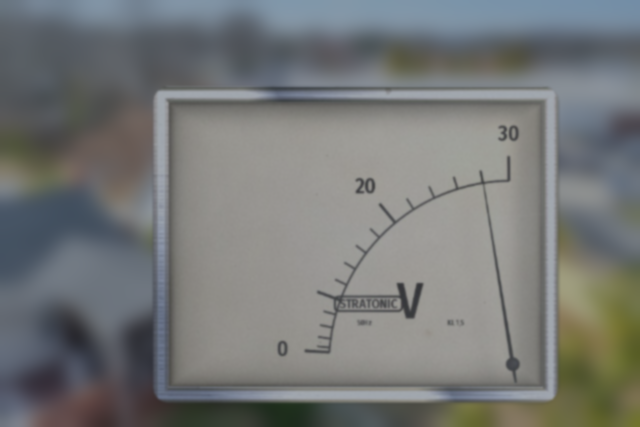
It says 28 V
